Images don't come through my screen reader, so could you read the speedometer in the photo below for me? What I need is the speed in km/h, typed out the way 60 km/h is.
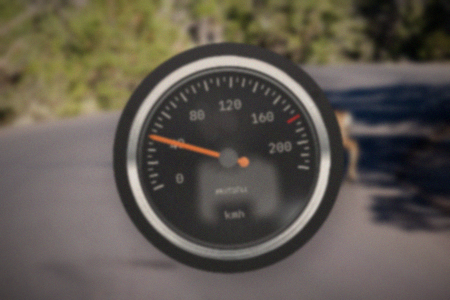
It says 40 km/h
